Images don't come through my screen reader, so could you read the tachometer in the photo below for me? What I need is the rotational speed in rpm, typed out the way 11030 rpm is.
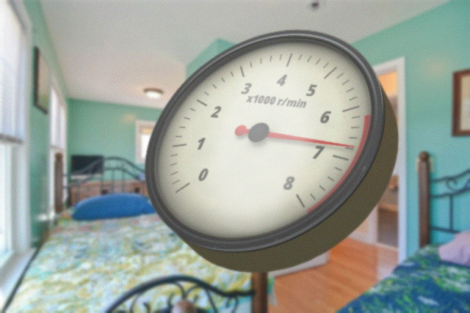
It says 6800 rpm
